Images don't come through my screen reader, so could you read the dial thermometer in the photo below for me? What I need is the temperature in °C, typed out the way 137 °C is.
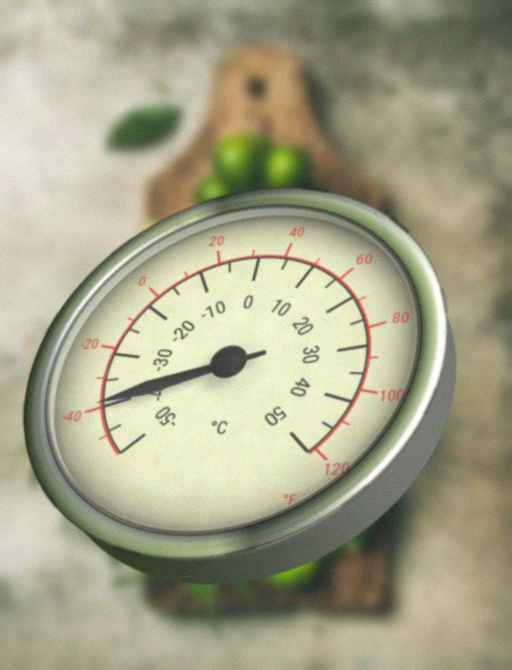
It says -40 °C
